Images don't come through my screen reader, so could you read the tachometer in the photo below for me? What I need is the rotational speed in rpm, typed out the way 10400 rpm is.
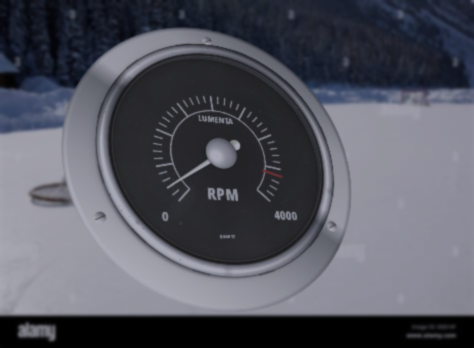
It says 200 rpm
